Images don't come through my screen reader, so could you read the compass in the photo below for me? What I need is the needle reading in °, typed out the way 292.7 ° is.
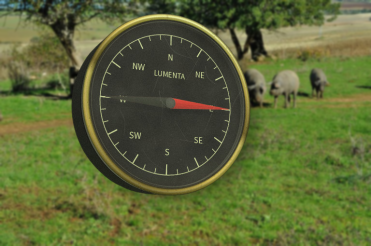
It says 90 °
